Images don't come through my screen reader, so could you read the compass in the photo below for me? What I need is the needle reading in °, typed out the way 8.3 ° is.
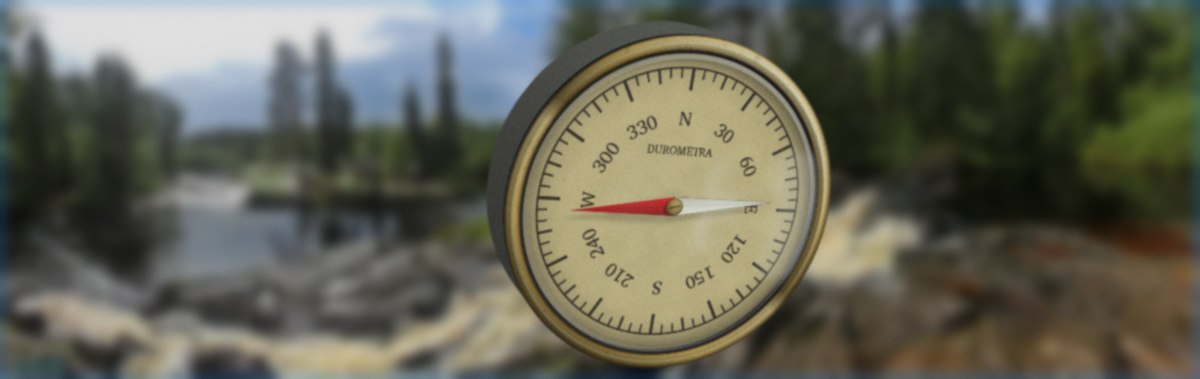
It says 265 °
